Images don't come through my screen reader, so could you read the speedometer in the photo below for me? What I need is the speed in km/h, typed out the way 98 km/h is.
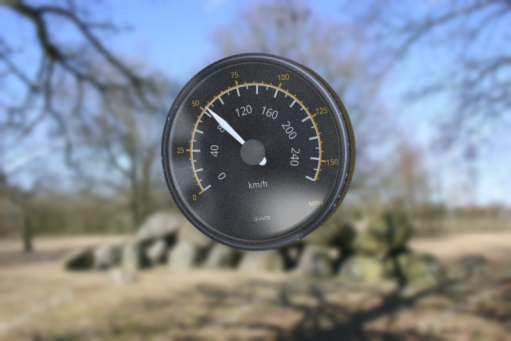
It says 85 km/h
